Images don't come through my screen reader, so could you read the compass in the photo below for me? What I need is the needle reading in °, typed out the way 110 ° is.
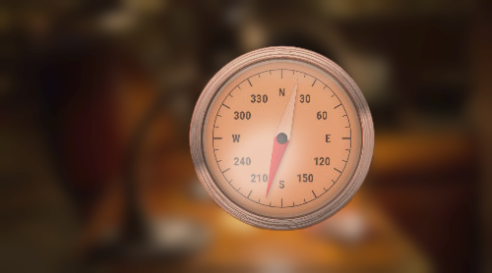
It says 195 °
